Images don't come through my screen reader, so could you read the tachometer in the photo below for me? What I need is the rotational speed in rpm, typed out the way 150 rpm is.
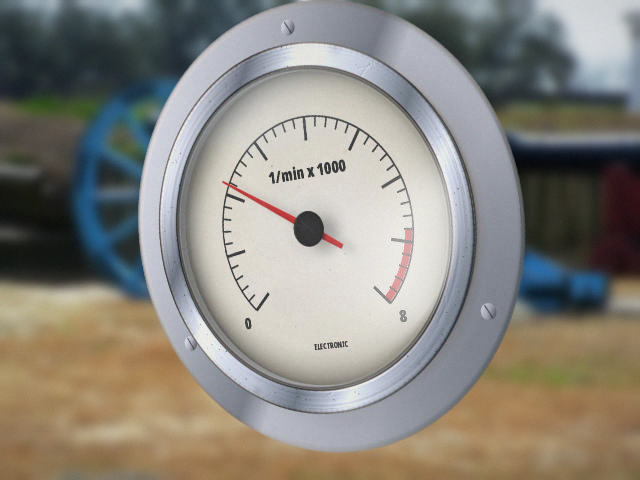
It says 2200 rpm
